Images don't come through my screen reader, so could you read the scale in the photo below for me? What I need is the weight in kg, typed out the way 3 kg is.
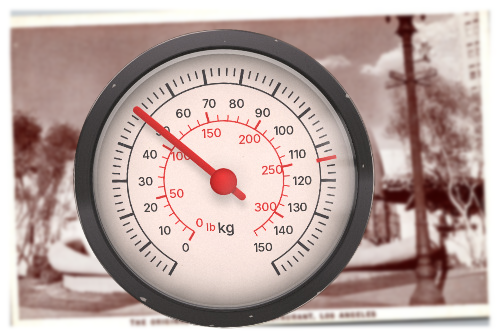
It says 50 kg
